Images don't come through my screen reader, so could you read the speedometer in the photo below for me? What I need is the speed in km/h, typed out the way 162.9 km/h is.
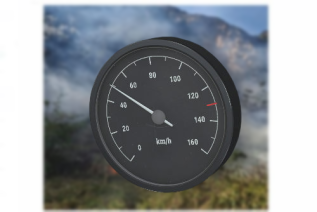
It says 50 km/h
